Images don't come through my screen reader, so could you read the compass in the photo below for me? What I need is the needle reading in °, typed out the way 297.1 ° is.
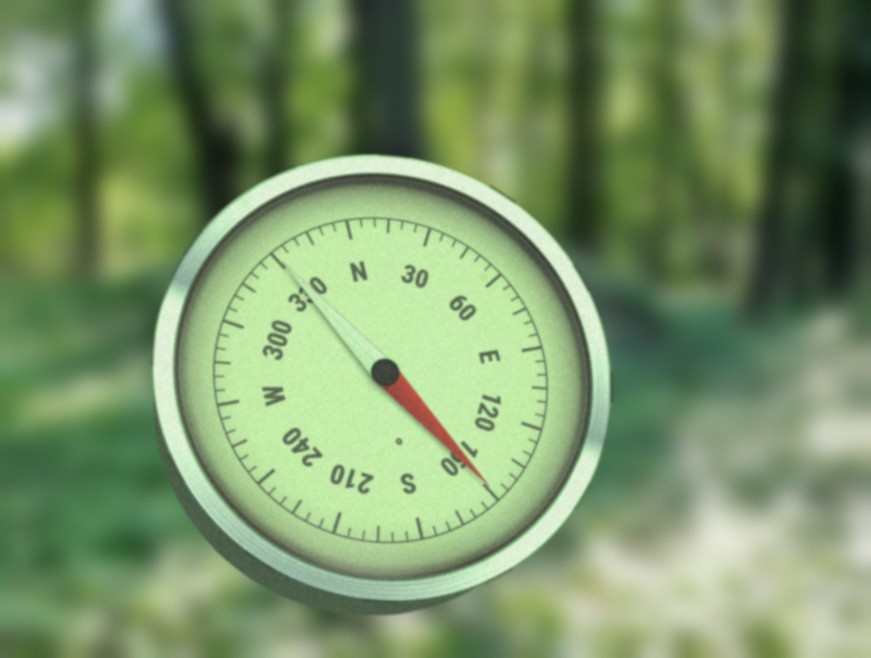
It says 150 °
